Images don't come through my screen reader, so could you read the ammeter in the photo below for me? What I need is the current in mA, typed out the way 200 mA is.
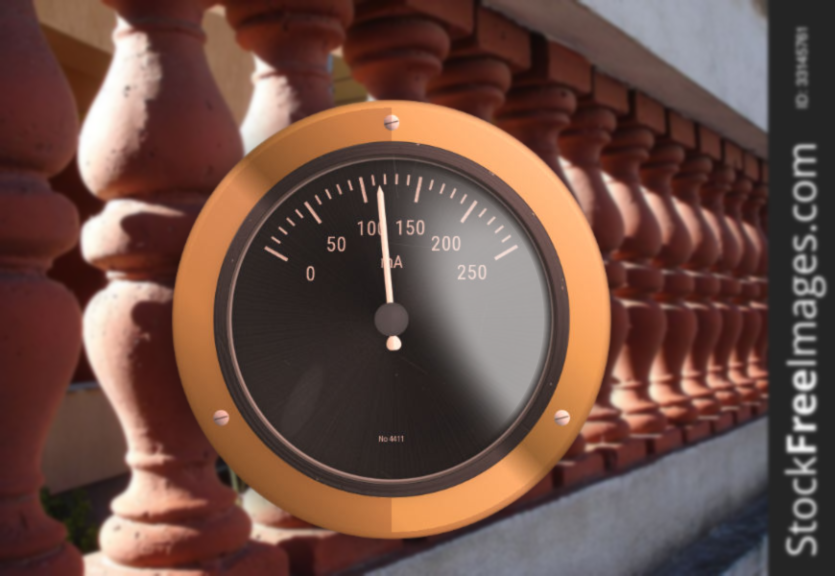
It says 115 mA
